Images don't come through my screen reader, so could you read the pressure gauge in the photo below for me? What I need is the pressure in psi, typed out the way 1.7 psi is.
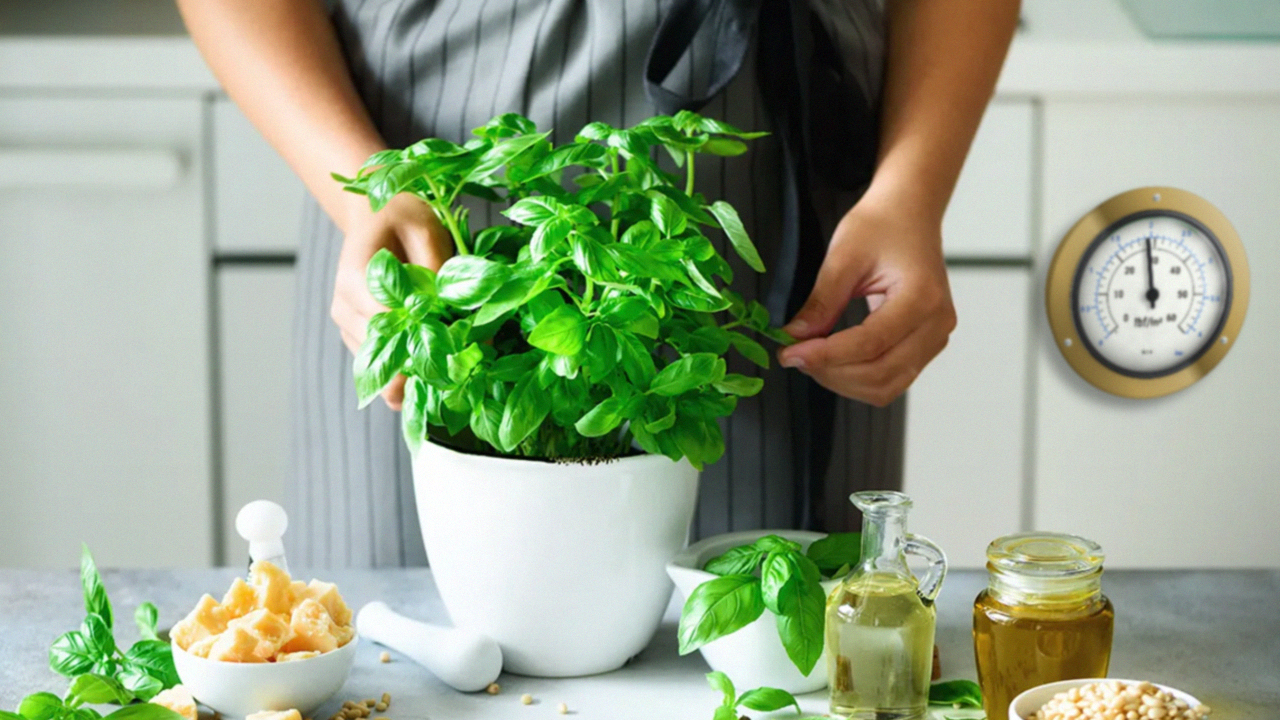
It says 28 psi
